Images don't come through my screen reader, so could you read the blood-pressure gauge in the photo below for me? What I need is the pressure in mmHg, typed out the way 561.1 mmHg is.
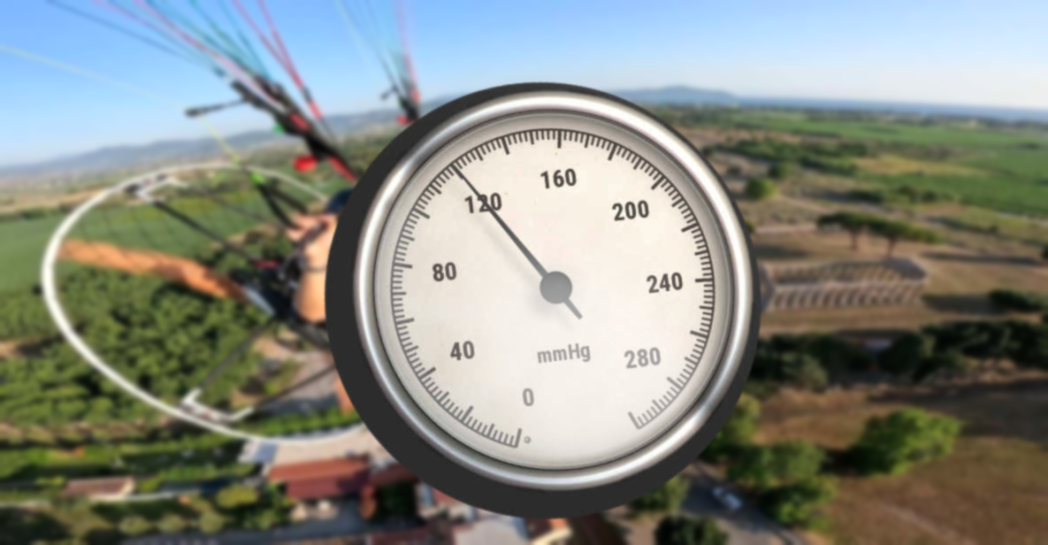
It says 120 mmHg
